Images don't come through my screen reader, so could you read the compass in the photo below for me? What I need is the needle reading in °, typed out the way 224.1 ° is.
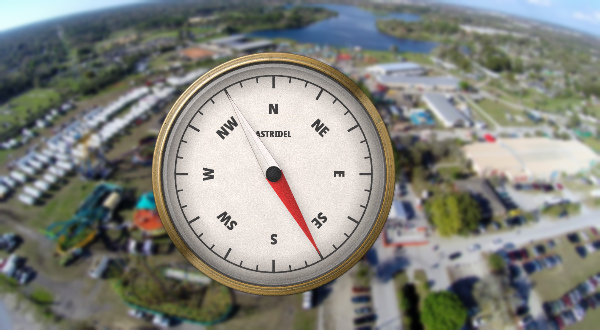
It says 150 °
